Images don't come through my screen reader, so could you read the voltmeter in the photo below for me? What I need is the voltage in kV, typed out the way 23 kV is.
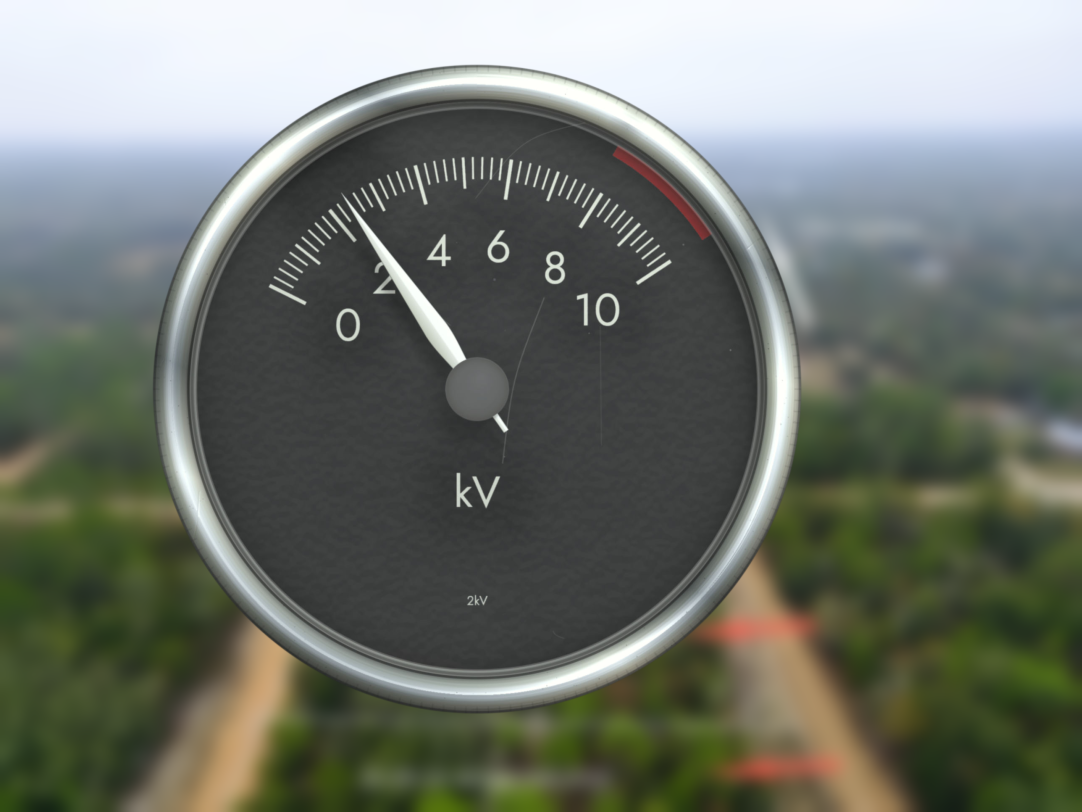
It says 2.4 kV
